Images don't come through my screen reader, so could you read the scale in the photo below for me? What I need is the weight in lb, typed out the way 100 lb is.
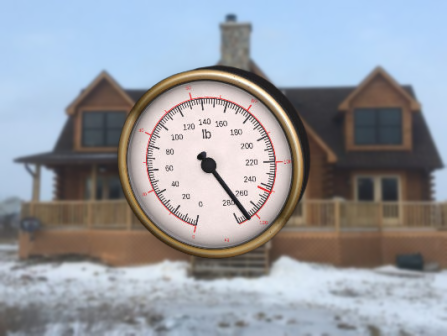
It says 270 lb
